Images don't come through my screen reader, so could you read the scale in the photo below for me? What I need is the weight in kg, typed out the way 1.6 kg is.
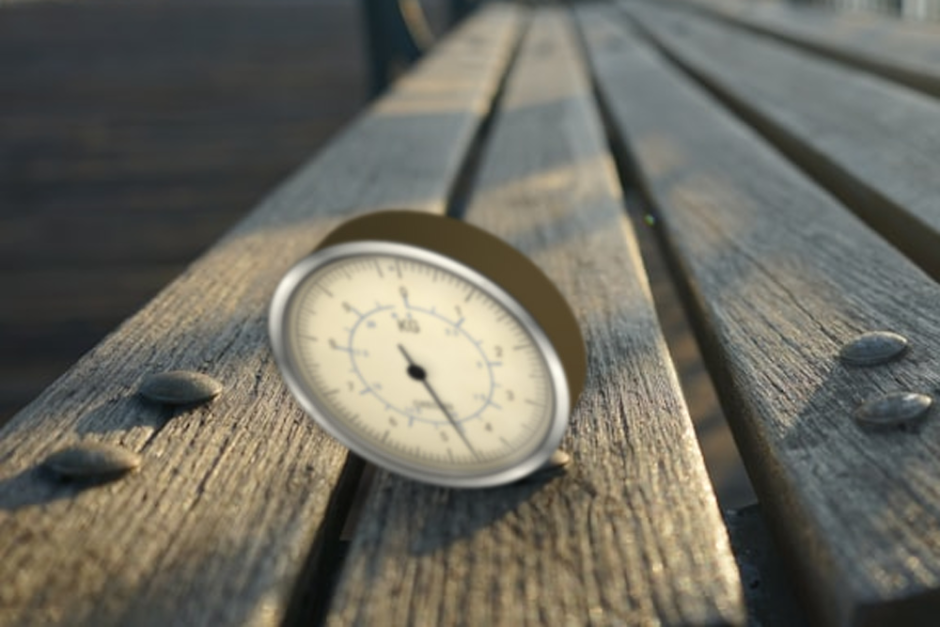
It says 4.5 kg
